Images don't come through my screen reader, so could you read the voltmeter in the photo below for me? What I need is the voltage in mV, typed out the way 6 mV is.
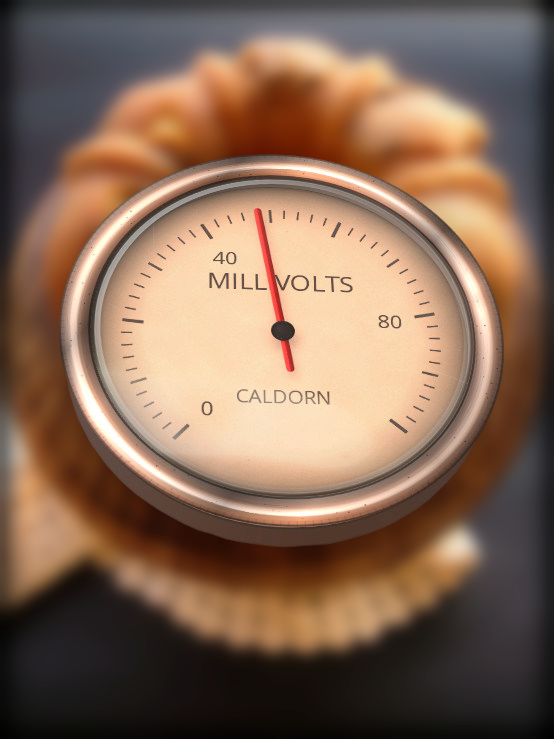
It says 48 mV
